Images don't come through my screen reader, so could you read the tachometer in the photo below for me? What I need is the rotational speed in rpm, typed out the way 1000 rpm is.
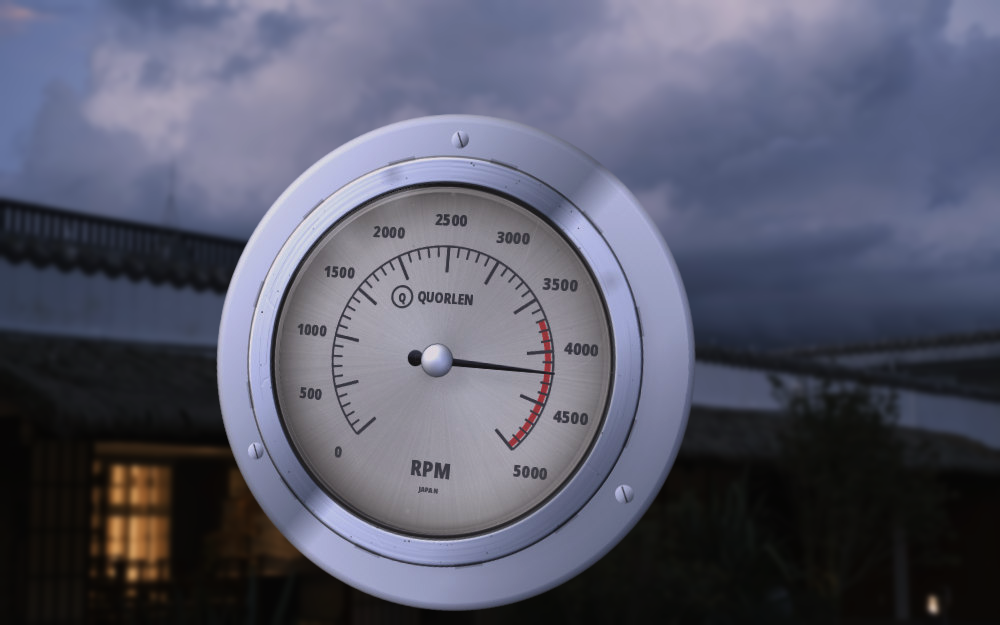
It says 4200 rpm
